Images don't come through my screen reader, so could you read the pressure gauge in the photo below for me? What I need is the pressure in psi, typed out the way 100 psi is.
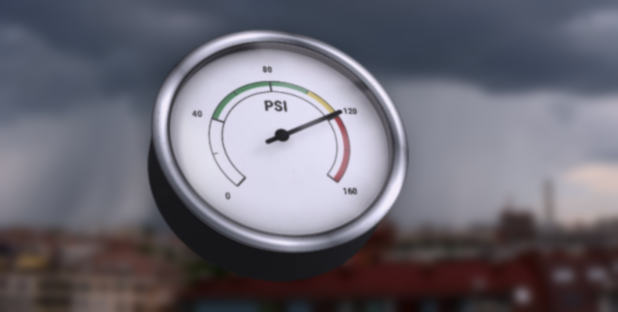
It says 120 psi
